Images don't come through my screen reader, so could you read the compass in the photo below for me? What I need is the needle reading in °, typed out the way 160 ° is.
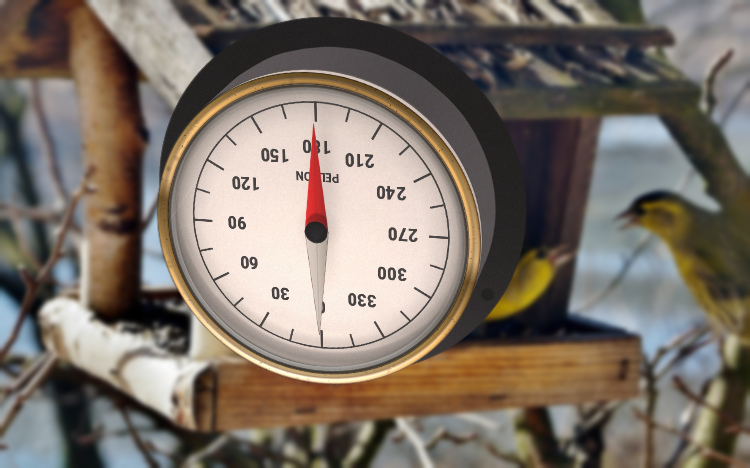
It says 180 °
